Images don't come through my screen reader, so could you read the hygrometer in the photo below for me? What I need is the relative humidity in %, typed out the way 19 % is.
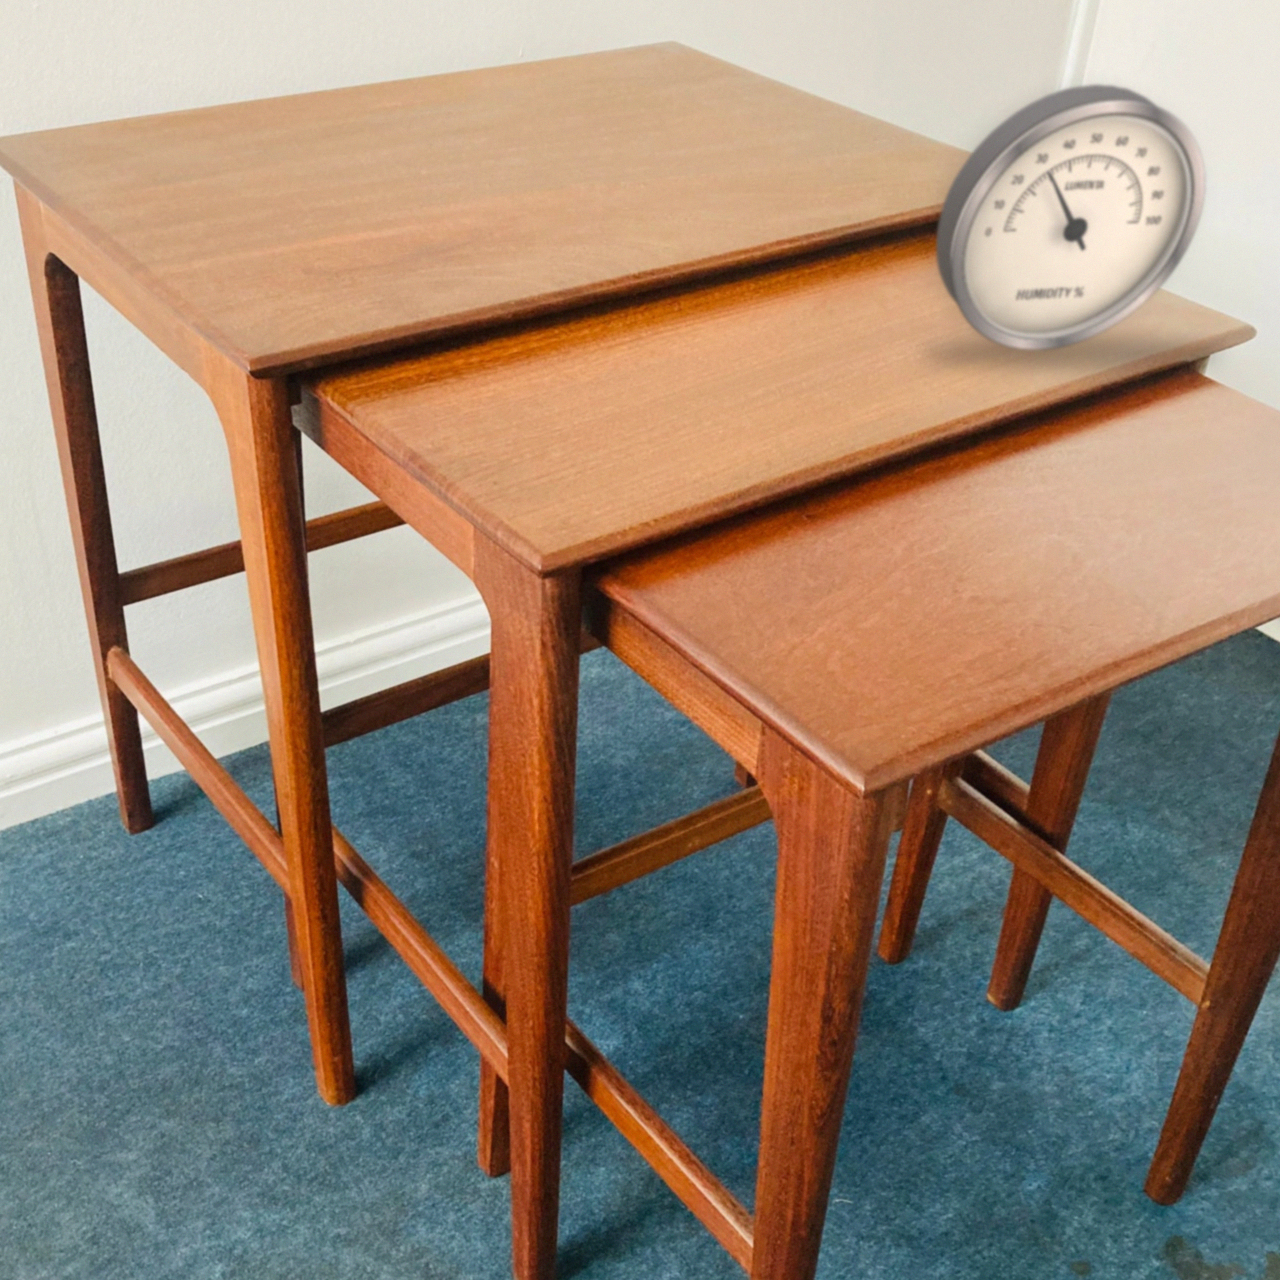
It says 30 %
